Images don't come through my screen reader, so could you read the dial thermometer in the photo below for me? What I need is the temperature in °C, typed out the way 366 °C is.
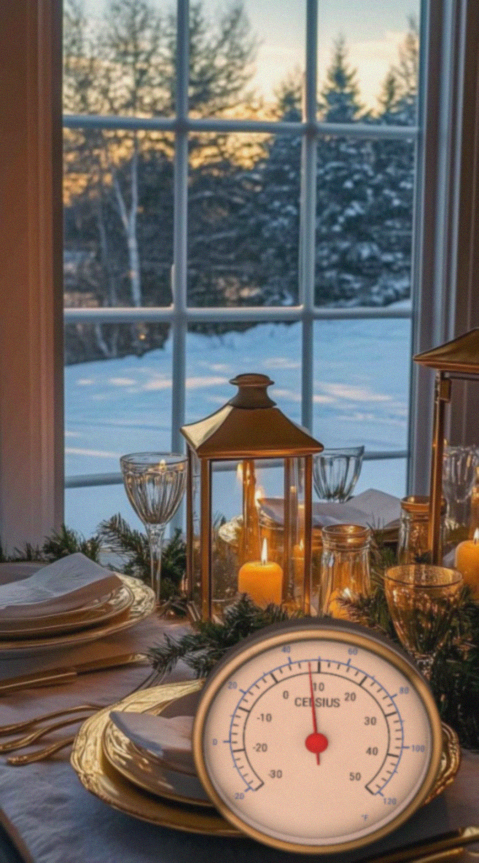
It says 8 °C
